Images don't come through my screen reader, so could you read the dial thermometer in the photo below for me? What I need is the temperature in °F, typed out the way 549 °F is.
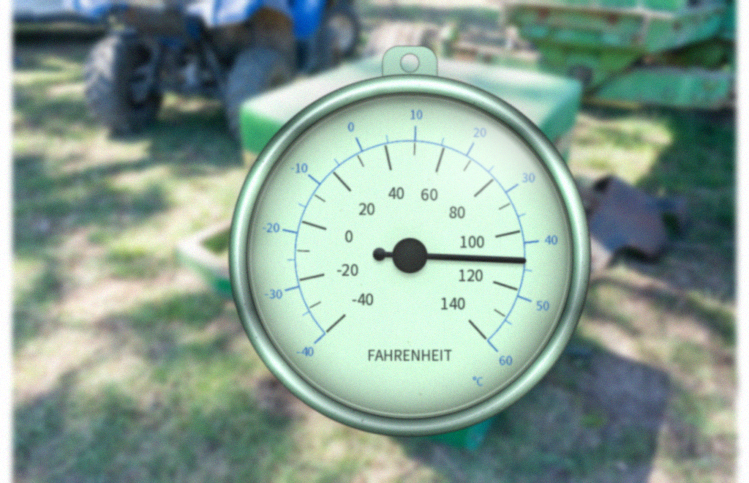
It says 110 °F
